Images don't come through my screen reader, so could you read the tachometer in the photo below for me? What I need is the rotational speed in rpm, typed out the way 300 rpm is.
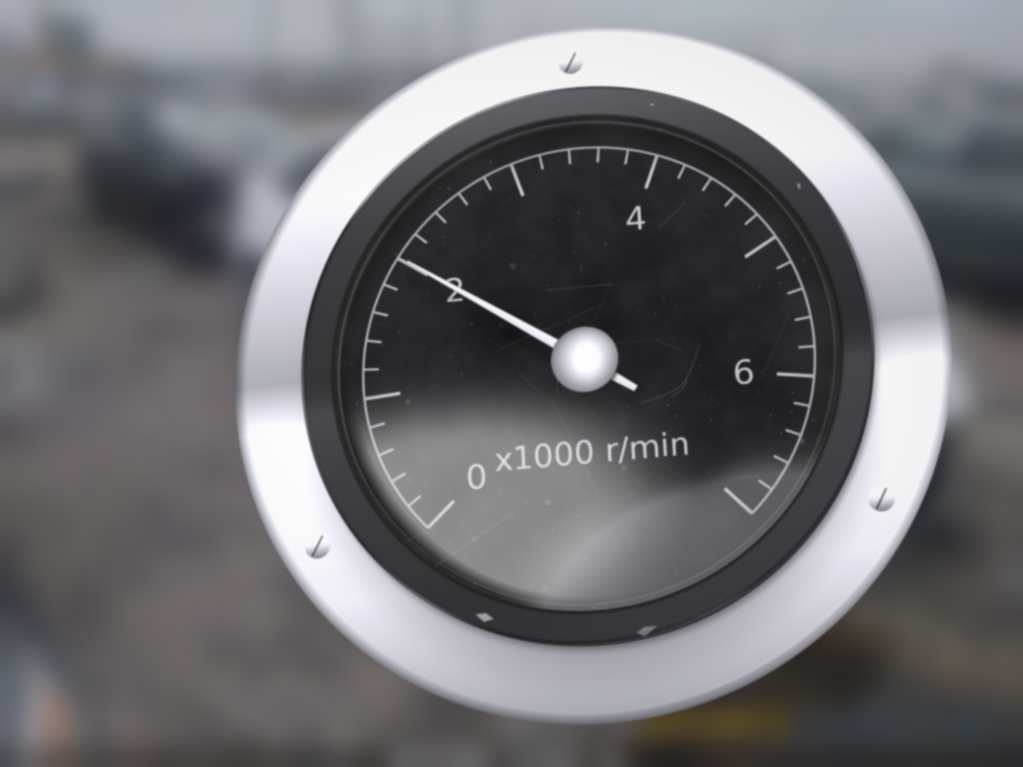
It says 2000 rpm
